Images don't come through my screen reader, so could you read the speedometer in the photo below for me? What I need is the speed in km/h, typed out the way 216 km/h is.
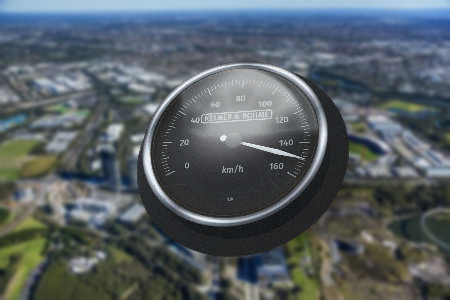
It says 150 km/h
